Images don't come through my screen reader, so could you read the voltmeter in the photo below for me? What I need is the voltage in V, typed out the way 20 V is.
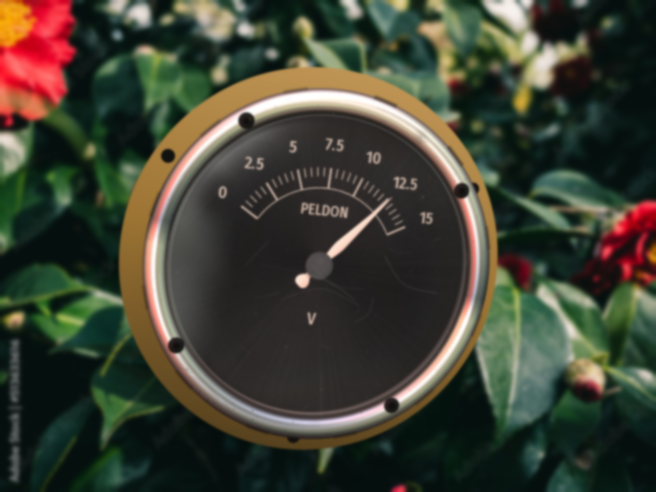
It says 12.5 V
